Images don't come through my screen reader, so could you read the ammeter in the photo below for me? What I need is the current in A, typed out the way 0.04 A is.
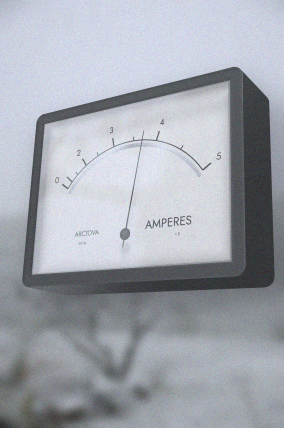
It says 3.75 A
